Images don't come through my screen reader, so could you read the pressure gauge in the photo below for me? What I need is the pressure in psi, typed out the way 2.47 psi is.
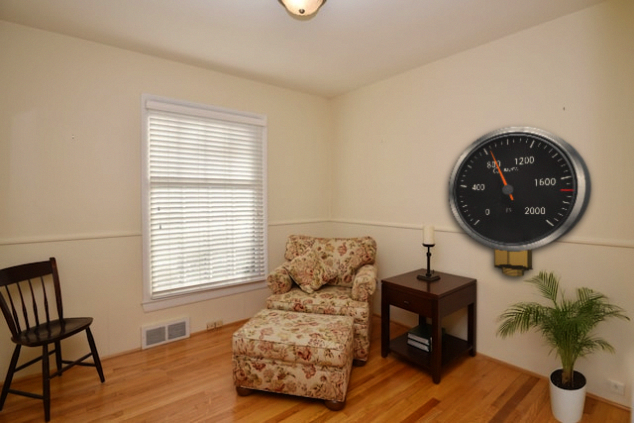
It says 850 psi
